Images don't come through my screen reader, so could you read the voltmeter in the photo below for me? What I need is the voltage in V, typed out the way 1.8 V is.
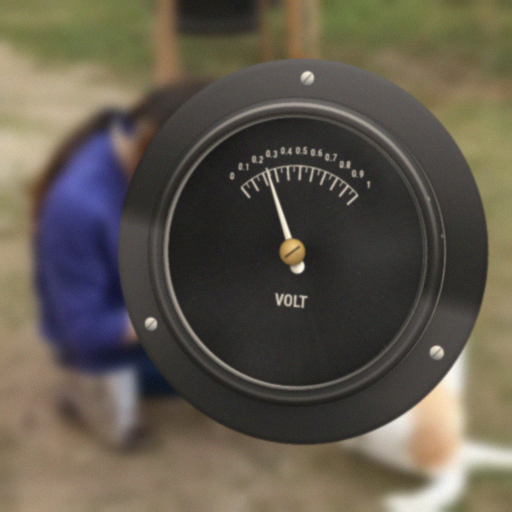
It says 0.25 V
